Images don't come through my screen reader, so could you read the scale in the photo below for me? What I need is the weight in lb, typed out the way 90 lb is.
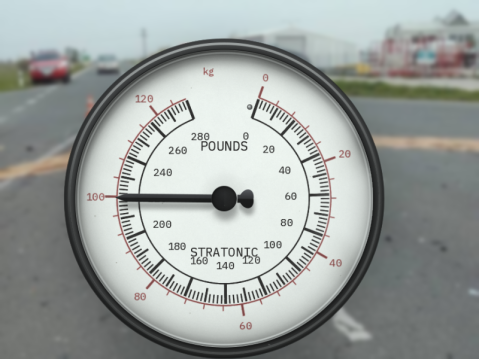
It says 220 lb
